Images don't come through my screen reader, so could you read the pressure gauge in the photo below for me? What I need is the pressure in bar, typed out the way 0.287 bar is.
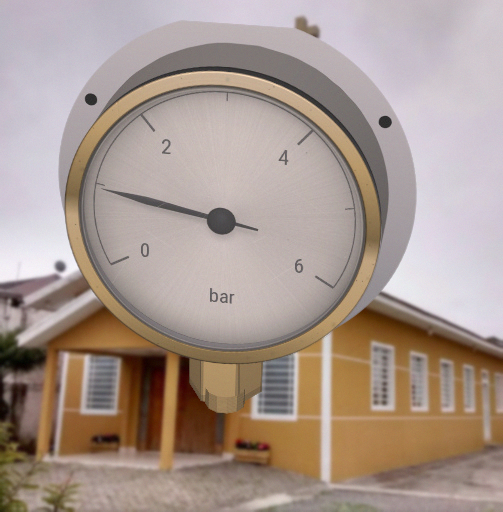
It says 1 bar
